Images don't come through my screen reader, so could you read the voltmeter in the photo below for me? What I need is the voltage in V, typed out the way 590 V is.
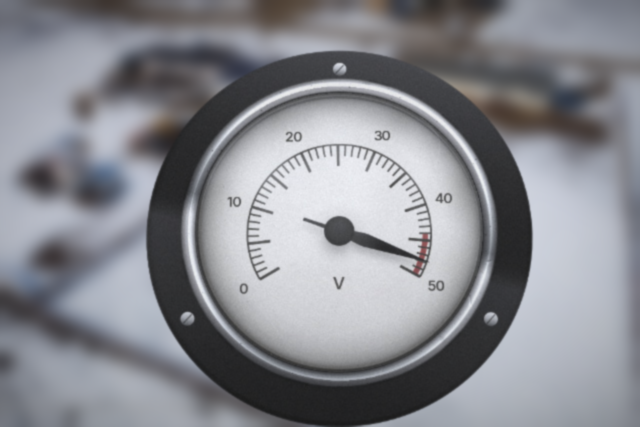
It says 48 V
